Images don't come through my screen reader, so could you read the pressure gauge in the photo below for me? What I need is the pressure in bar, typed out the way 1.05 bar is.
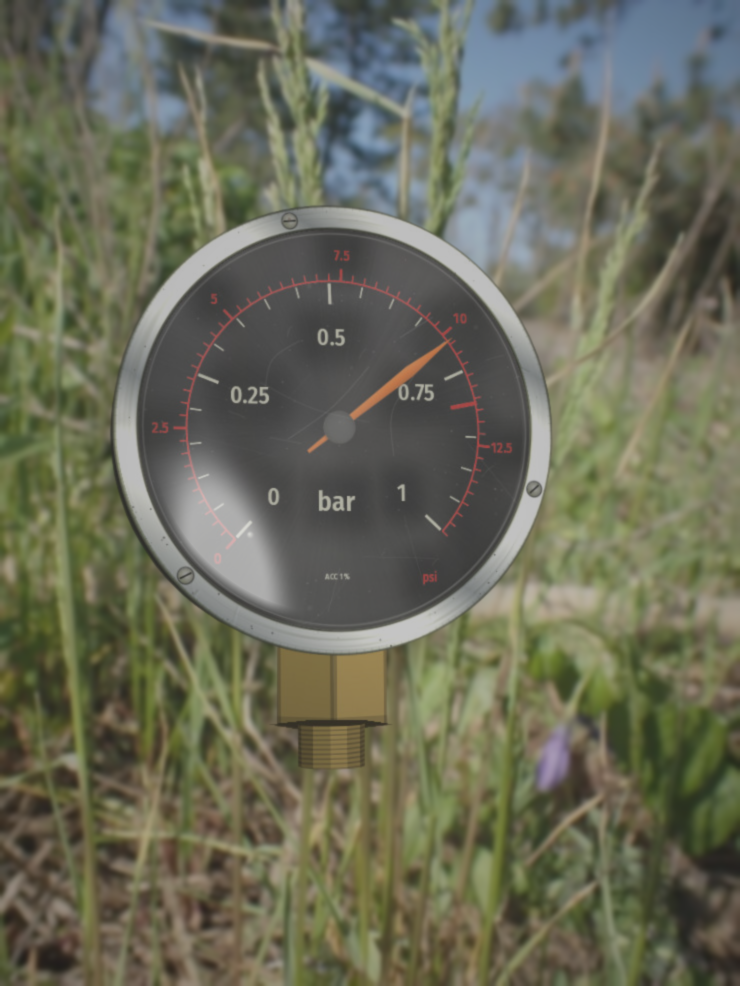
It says 0.7 bar
